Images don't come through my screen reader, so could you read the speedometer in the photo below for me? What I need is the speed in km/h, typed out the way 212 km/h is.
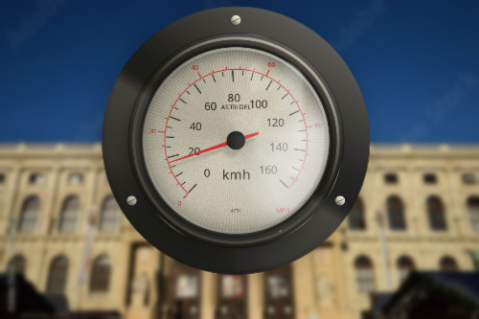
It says 17.5 km/h
